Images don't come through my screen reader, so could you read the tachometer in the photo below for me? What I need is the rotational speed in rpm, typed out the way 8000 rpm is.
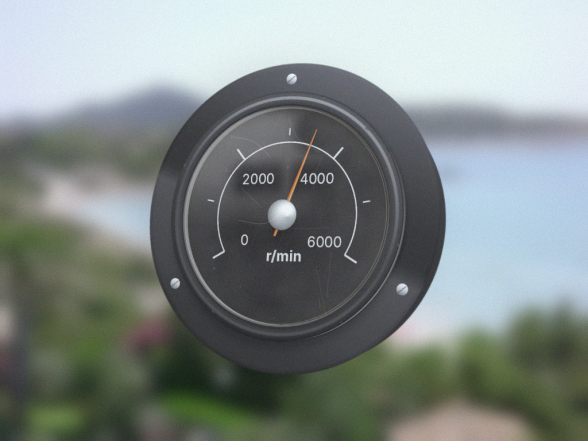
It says 3500 rpm
